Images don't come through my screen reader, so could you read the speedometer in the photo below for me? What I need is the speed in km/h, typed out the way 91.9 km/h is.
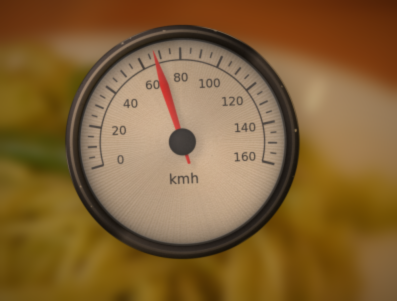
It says 67.5 km/h
